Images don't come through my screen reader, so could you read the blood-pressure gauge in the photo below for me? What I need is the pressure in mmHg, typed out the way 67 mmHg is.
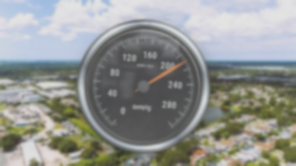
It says 210 mmHg
